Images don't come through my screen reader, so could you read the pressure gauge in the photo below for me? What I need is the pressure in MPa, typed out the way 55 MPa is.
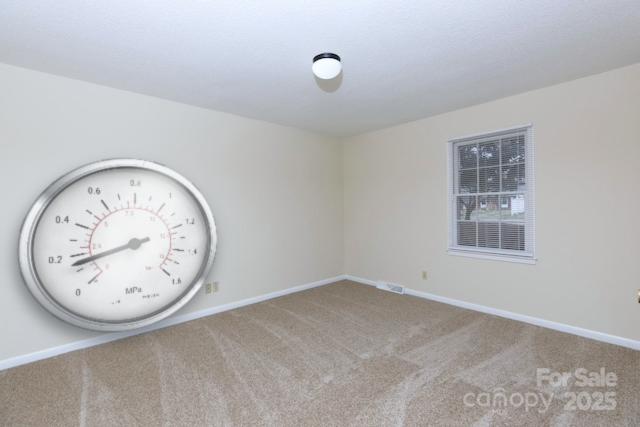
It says 0.15 MPa
